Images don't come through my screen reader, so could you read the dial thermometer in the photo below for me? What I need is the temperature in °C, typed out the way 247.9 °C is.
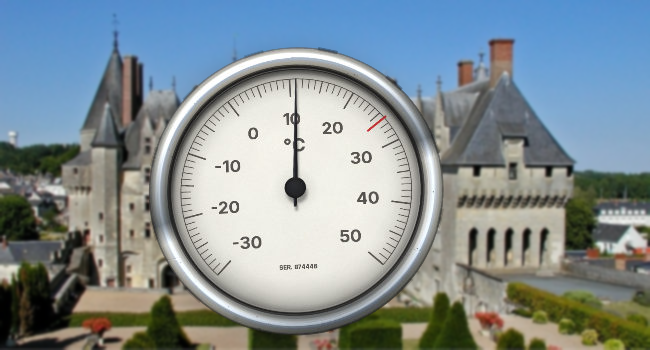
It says 11 °C
